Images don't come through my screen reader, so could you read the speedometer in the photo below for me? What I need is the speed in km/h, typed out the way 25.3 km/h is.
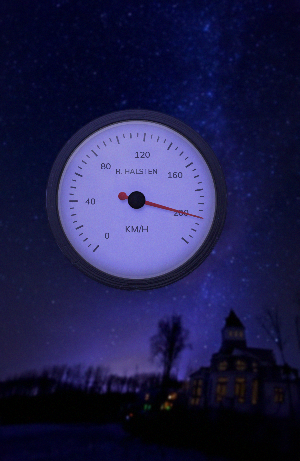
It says 200 km/h
